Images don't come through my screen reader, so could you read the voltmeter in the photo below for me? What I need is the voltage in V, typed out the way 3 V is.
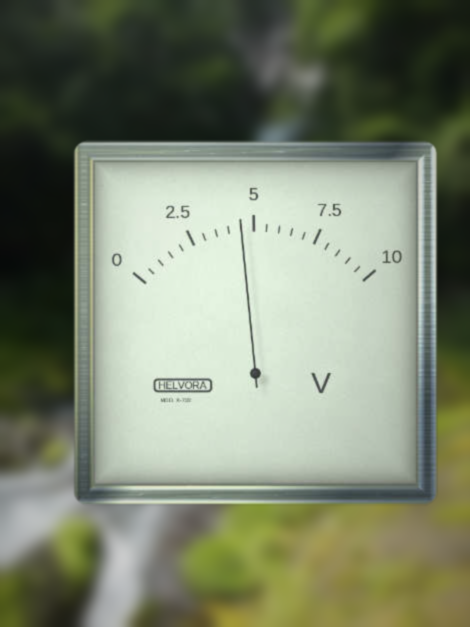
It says 4.5 V
